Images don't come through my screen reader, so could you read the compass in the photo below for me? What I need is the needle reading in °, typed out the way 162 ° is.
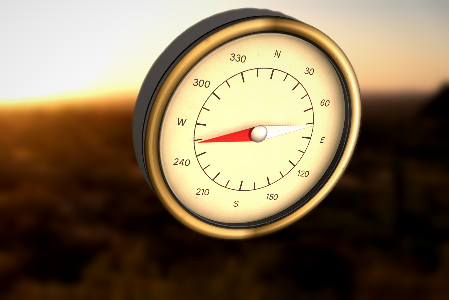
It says 255 °
